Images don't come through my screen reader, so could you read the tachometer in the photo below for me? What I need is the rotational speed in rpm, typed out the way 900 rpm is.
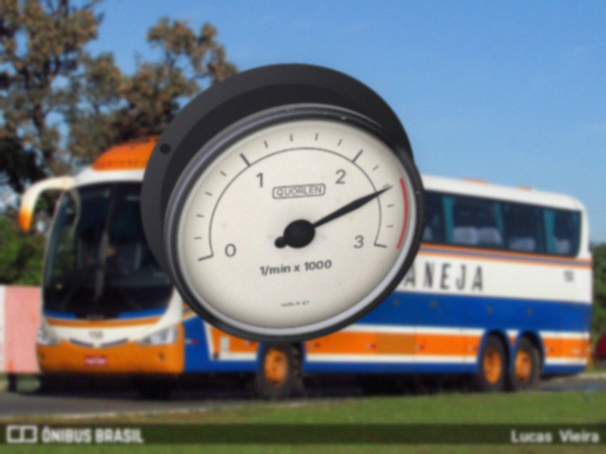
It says 2400 rpm
